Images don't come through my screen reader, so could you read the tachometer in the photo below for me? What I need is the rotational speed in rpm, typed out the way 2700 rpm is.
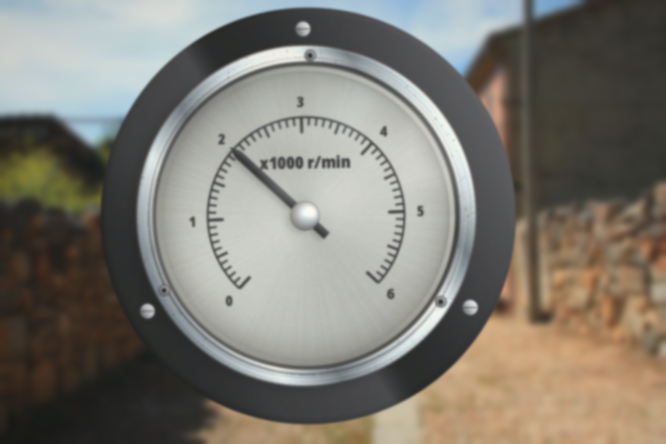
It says 2000 rpm
